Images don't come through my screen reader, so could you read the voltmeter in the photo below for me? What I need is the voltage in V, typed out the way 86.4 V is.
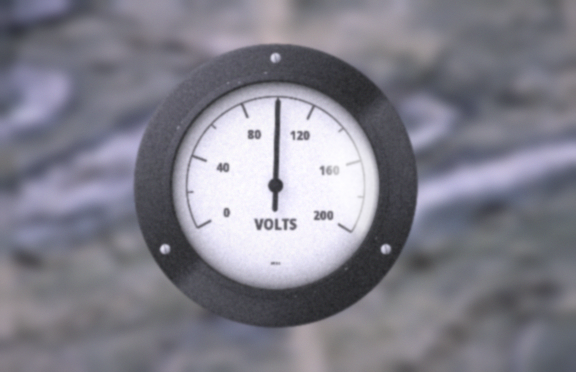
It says 100 V
